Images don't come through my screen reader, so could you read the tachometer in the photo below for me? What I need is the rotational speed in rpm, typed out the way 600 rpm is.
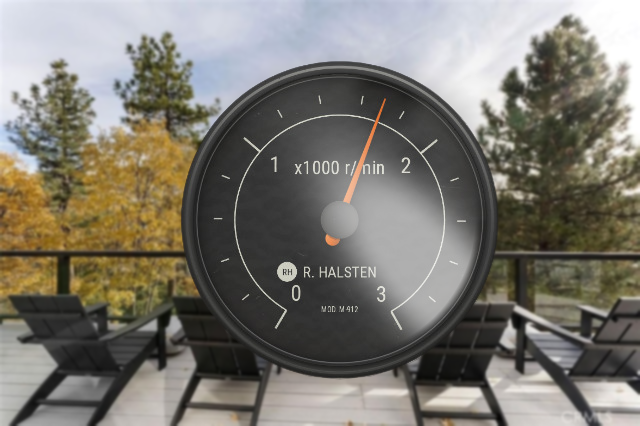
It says 1700 rpm
